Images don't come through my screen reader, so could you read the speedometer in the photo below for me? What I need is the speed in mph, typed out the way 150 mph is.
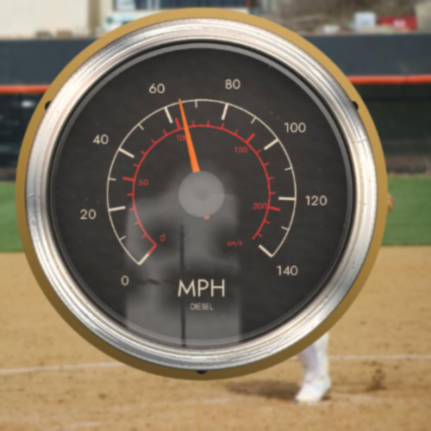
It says 65 mph
